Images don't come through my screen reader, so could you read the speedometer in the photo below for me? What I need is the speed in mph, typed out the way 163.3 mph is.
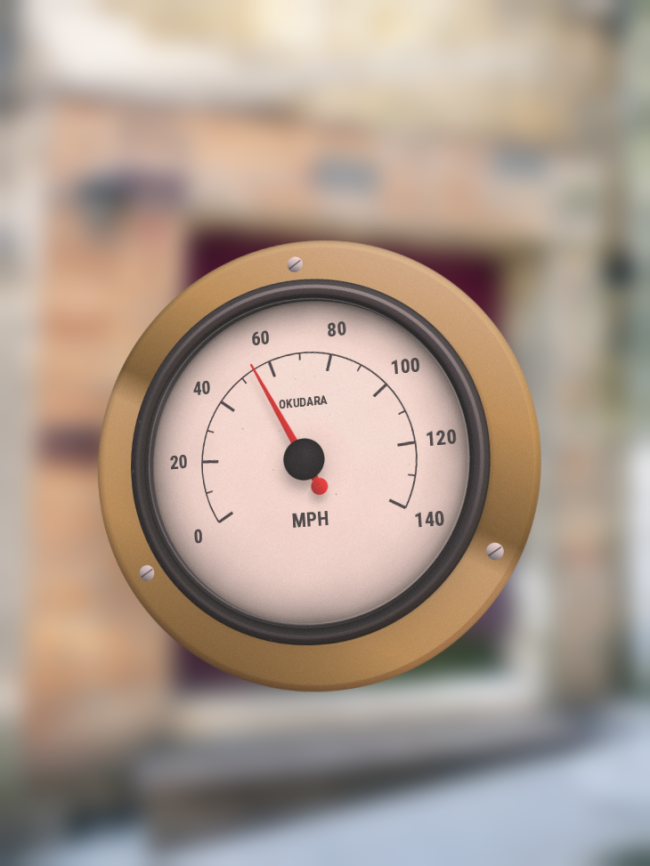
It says 55 mph
